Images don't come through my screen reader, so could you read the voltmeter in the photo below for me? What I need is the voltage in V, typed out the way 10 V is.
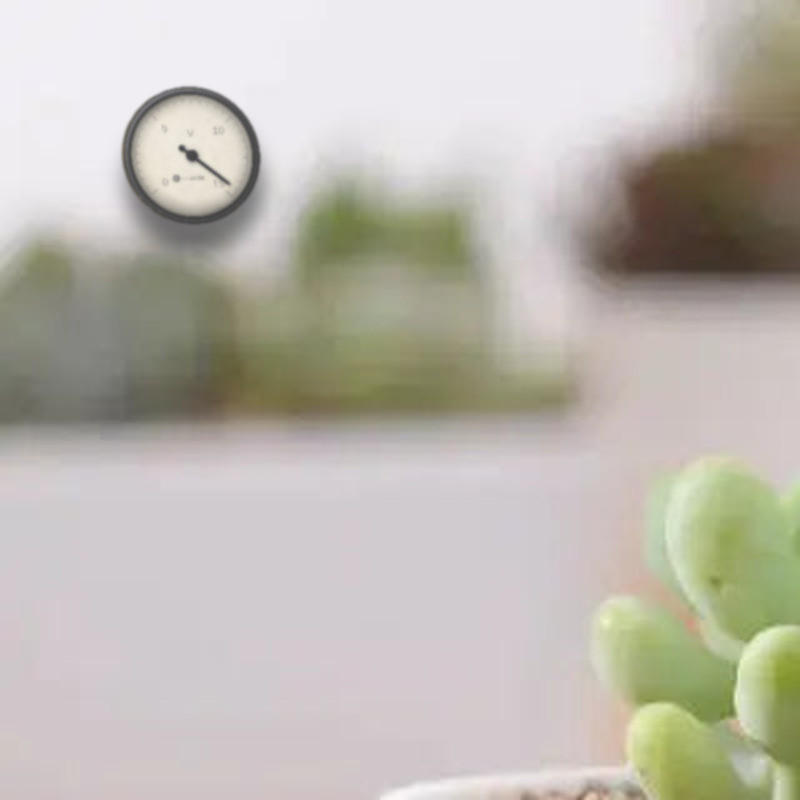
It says 14.5 V
